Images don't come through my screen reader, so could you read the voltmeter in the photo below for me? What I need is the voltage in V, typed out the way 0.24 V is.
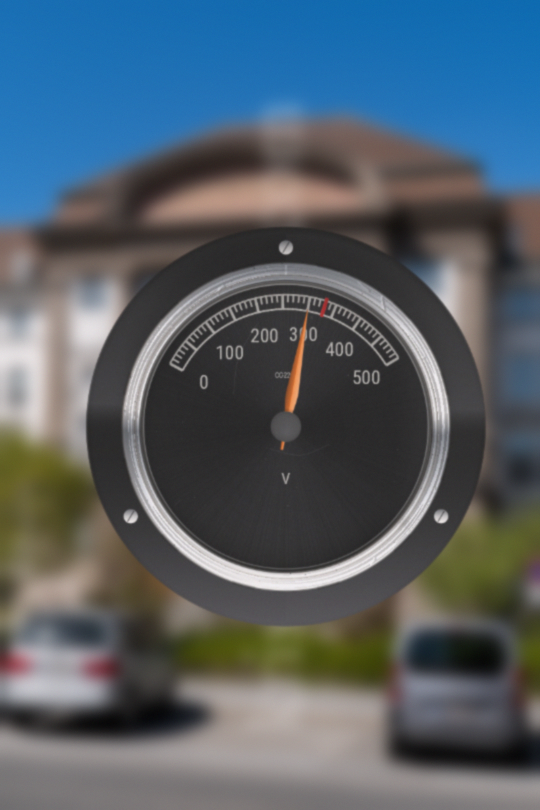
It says 300 V
